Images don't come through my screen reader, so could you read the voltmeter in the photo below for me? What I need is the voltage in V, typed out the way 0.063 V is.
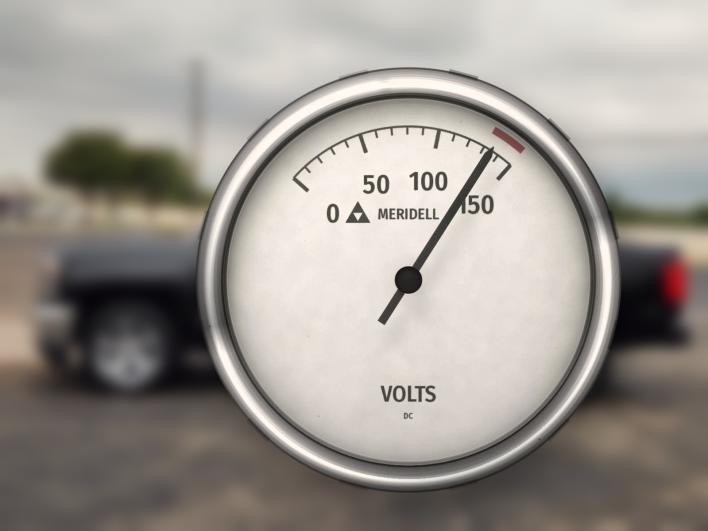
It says 135 V
